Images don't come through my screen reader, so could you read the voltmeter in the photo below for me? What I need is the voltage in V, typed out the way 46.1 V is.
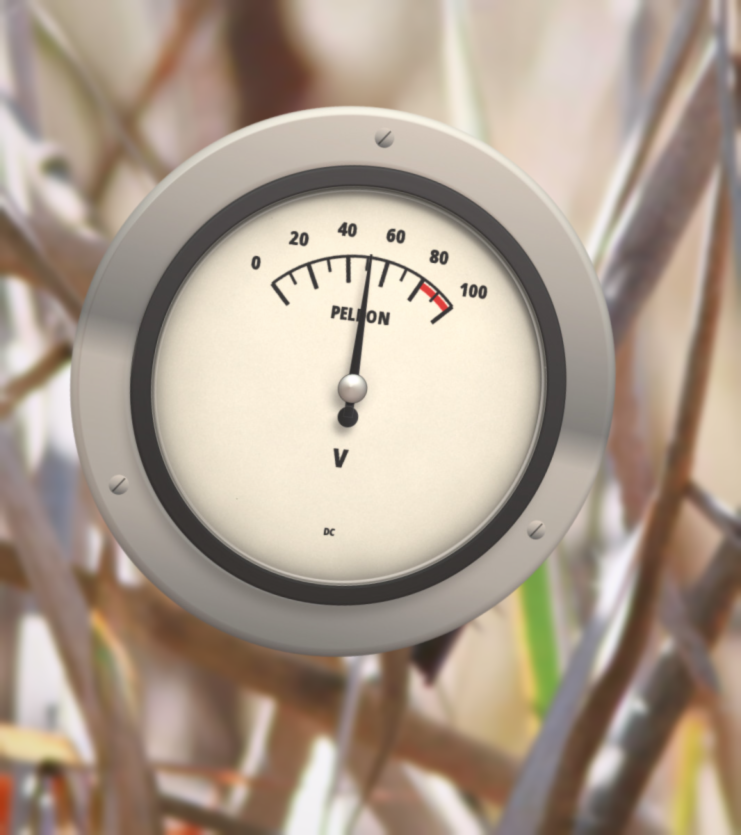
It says 50 V
